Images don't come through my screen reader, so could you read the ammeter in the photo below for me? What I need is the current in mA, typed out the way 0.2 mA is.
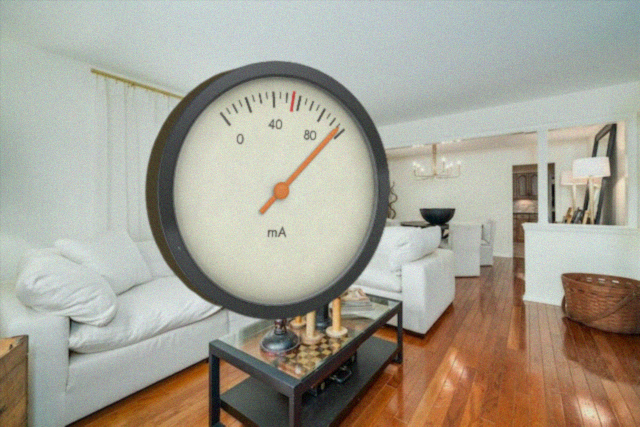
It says 95 mA
